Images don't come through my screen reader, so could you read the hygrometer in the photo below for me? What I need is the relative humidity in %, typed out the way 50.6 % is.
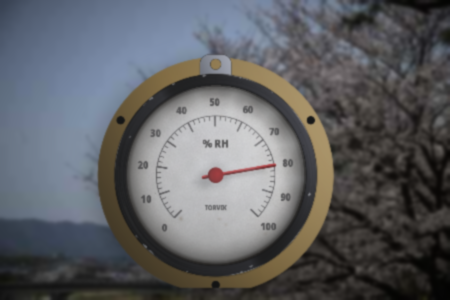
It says 80 %
